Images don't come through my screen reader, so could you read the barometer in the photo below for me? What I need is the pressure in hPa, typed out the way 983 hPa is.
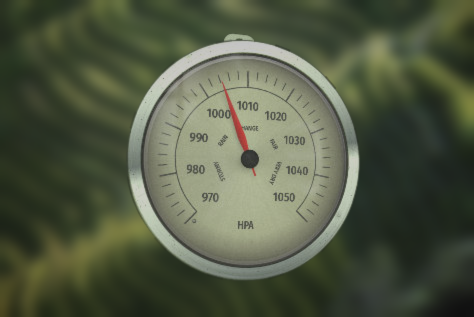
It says 1004 hPa
